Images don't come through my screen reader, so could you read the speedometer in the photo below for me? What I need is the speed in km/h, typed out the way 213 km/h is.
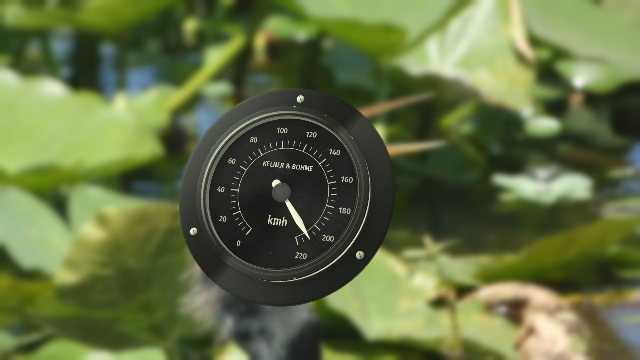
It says 210 km/h
